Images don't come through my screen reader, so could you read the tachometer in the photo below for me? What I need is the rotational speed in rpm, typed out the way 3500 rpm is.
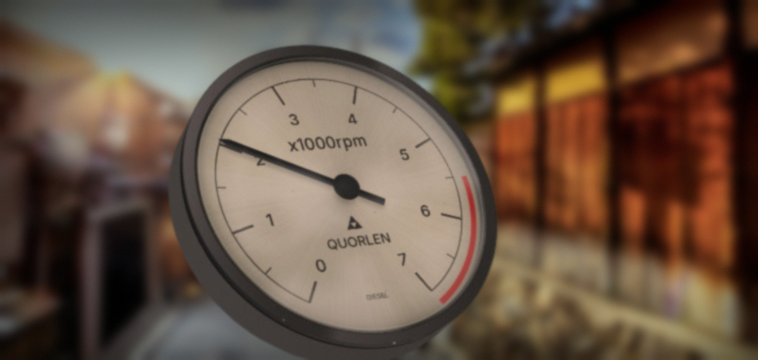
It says 2000 rpm
